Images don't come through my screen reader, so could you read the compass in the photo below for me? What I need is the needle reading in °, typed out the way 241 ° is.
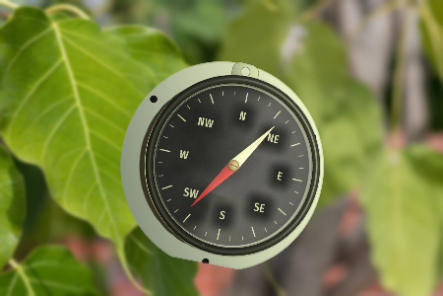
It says 215 °
